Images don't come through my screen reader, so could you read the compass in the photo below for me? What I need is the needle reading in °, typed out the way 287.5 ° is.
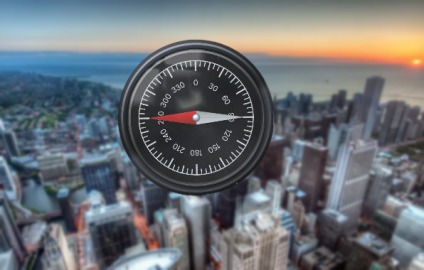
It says 270 °
